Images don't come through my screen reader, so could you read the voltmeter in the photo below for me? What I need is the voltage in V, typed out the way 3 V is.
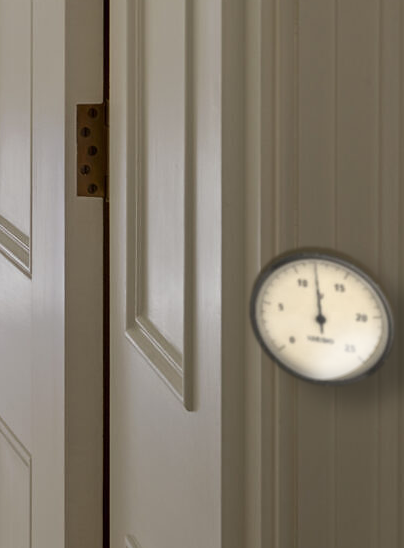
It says 12 V
